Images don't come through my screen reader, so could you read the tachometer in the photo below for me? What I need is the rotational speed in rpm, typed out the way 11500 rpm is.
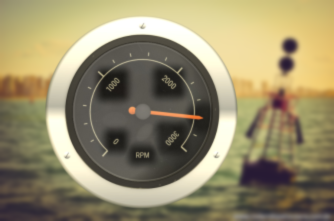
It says 2600 rpm
